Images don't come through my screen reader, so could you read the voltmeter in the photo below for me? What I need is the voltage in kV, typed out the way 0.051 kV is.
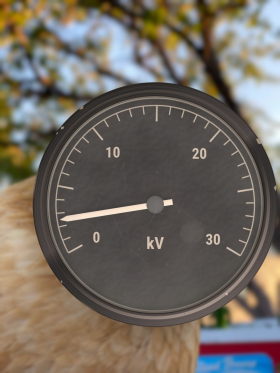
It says 2.5 kV
